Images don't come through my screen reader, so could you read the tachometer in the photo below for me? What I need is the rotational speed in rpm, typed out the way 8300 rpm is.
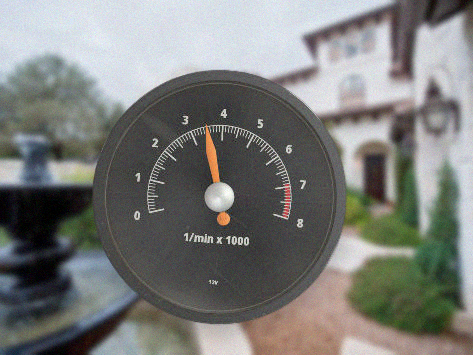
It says 3500 rpm
